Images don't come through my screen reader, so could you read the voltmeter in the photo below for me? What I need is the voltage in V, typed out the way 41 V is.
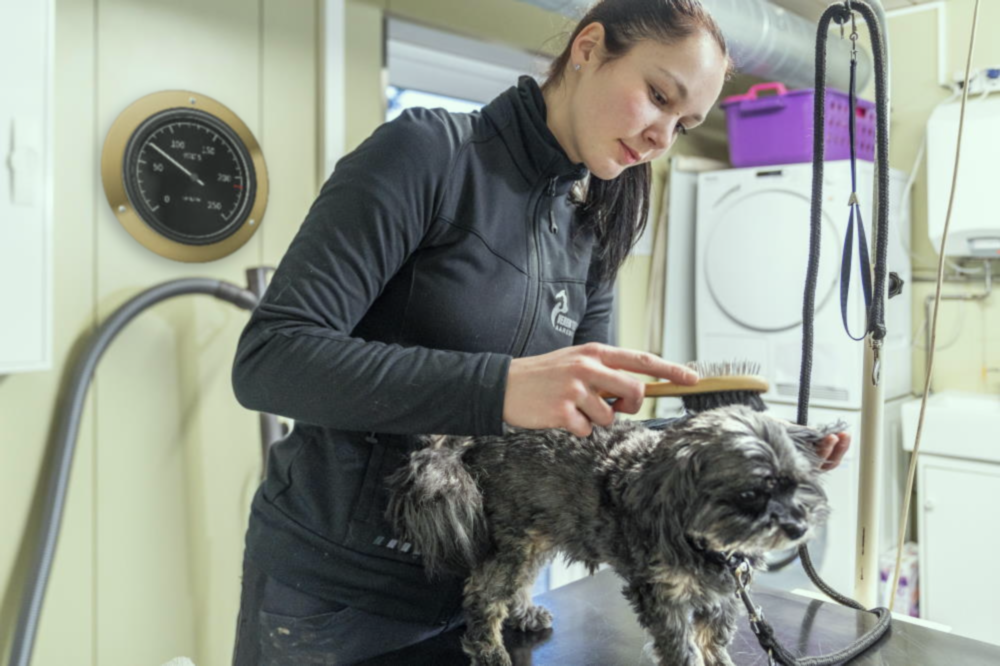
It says 70 V
